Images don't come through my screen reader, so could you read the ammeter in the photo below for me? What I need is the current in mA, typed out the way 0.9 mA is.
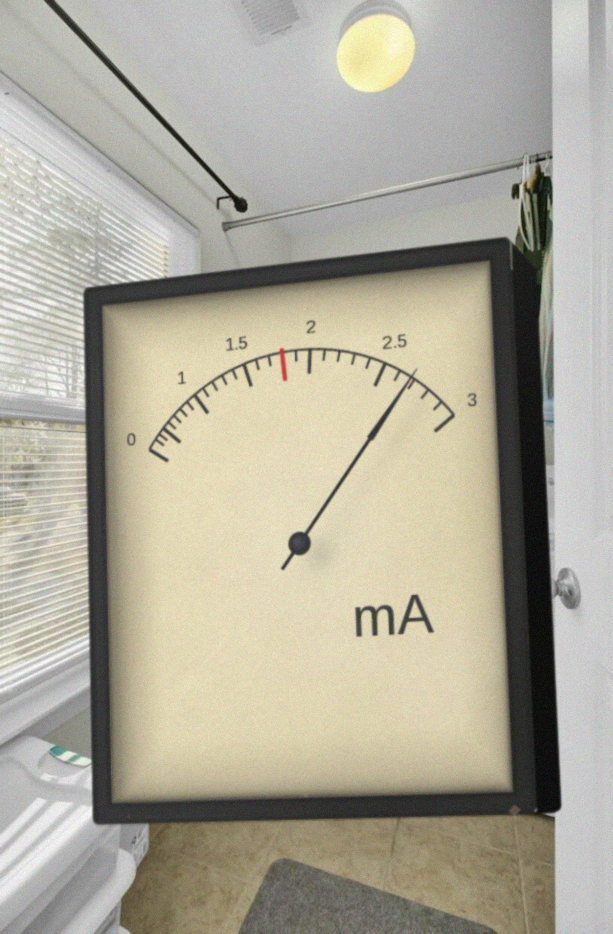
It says 2.7 mA
